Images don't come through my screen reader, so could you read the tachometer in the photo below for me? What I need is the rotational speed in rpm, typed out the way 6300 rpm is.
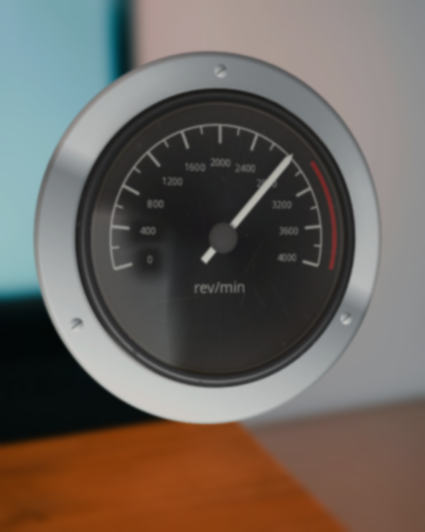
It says 2800 rpm
